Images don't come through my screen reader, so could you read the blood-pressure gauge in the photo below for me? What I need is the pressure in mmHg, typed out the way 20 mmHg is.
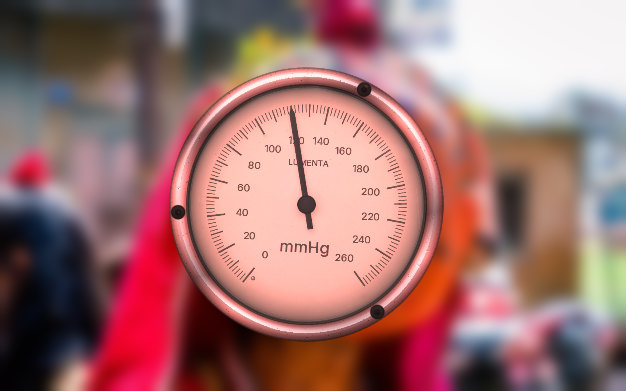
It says 120 mmHg
